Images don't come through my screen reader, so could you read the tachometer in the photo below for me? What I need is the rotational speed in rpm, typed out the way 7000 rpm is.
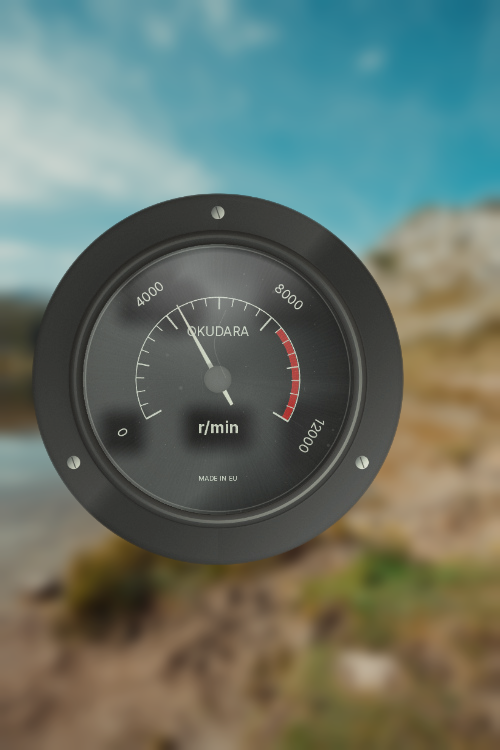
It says 4500 rpm
